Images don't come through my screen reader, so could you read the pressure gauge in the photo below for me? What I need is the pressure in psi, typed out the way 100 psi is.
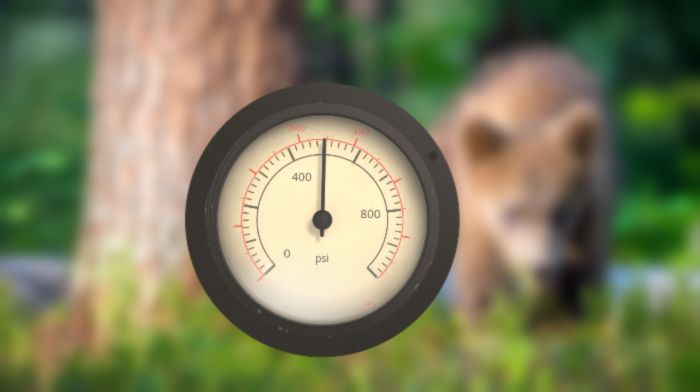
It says 500 psi
